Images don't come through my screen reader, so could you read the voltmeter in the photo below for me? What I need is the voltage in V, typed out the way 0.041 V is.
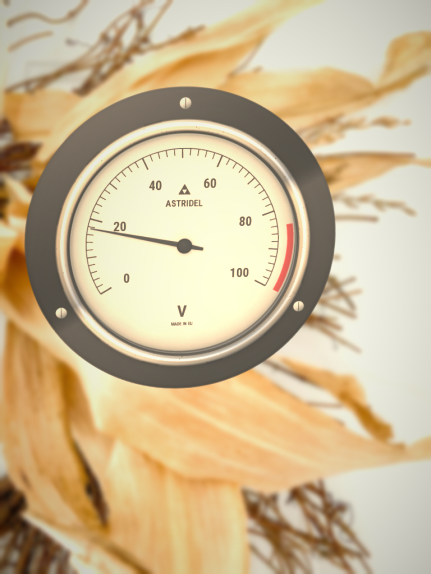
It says 18 V
